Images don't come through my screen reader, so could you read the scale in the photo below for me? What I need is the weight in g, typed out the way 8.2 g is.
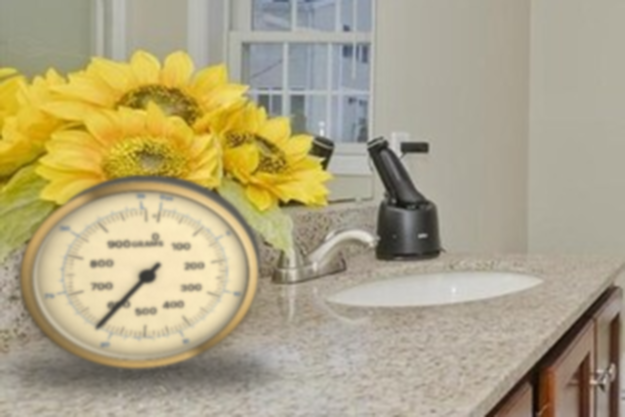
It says 600 g
